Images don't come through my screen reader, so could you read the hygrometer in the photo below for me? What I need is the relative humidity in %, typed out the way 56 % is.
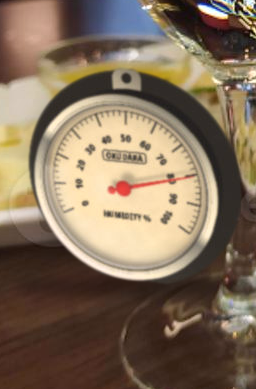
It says 80 %
